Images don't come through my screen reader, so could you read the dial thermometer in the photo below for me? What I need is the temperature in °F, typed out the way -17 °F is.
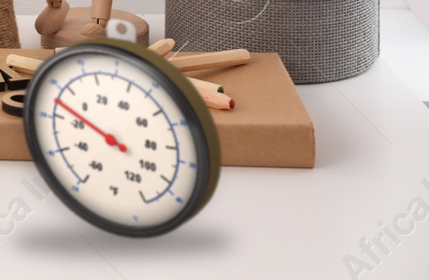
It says -10 °F
